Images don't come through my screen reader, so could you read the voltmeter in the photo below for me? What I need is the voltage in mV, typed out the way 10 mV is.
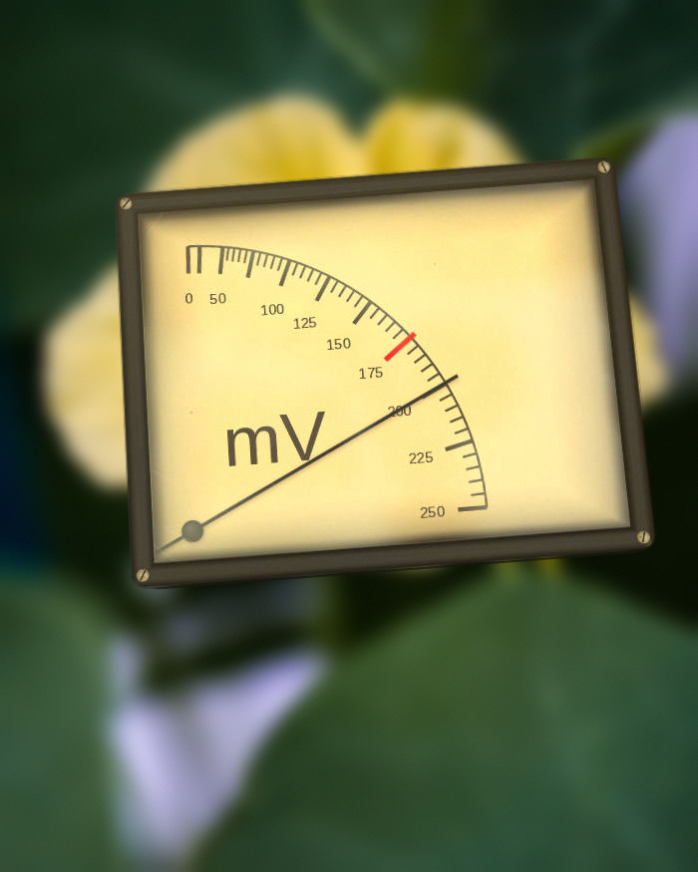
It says 200 mV
